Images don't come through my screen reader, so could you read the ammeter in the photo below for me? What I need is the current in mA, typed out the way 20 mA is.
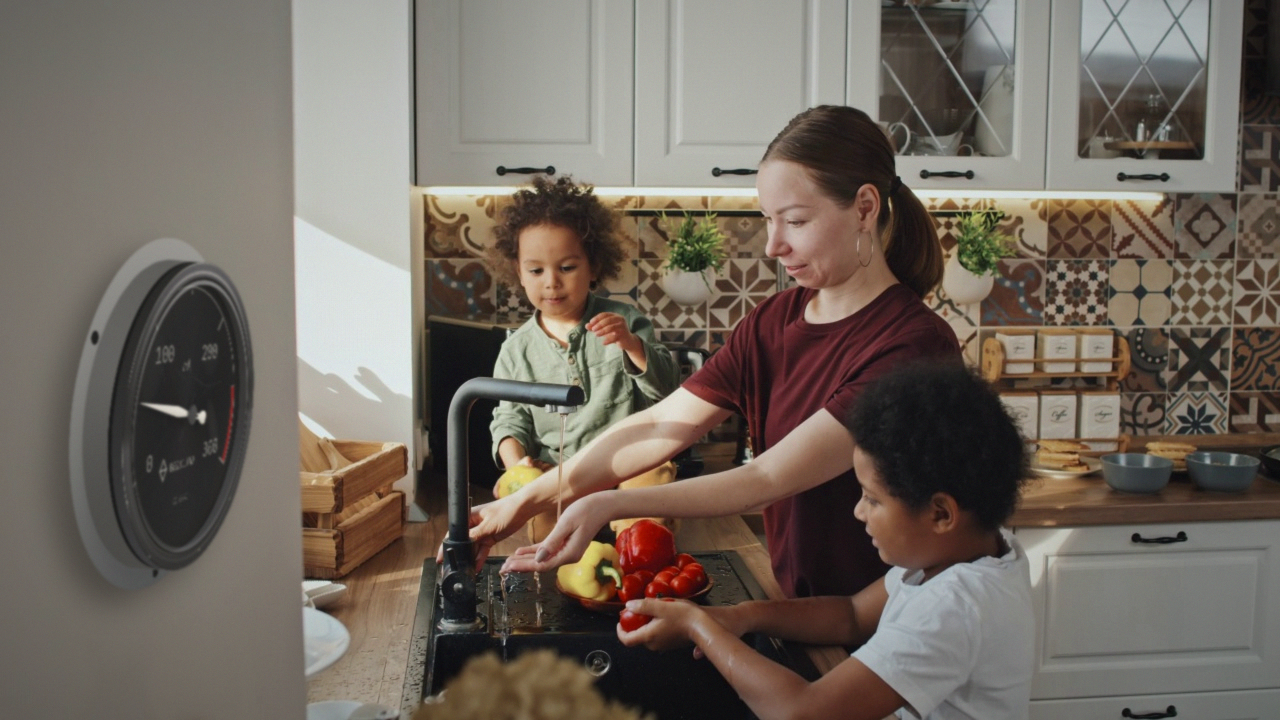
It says 50 mA
